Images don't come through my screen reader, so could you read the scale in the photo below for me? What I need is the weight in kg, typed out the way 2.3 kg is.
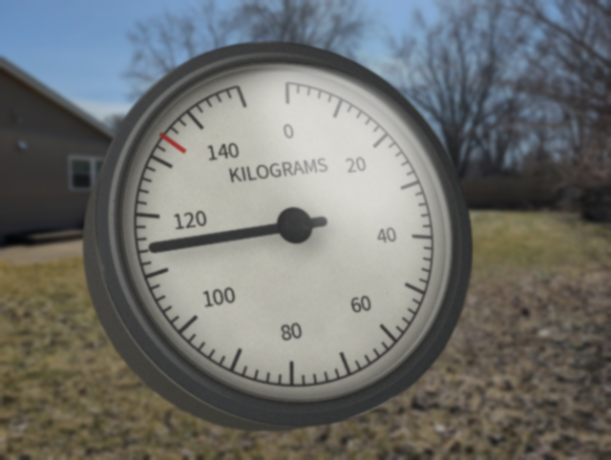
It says 114 kg
